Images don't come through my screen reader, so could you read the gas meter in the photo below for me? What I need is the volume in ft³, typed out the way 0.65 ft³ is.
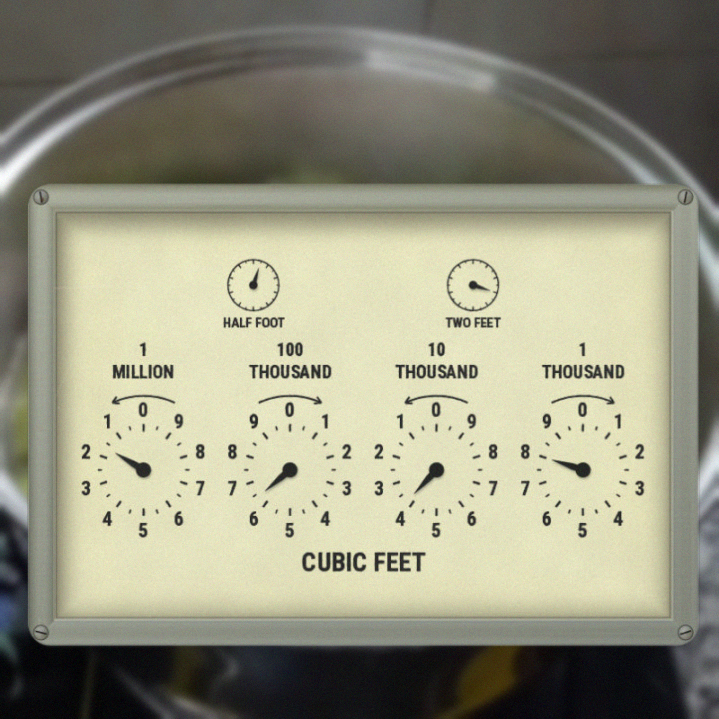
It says 163800 ft³
